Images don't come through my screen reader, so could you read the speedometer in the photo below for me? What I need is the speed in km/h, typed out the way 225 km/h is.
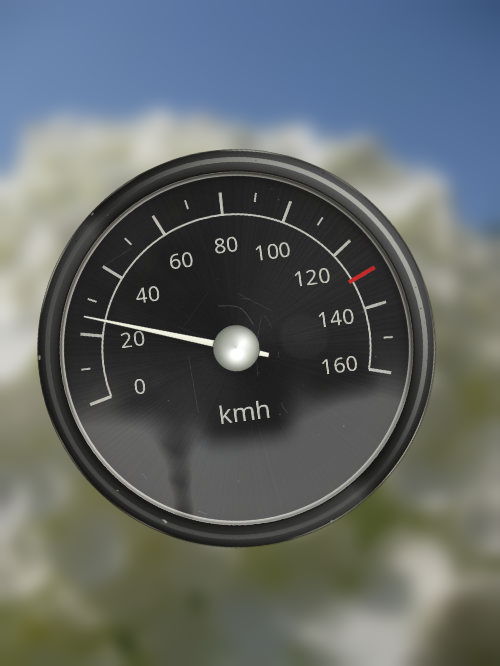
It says 25 km/h
